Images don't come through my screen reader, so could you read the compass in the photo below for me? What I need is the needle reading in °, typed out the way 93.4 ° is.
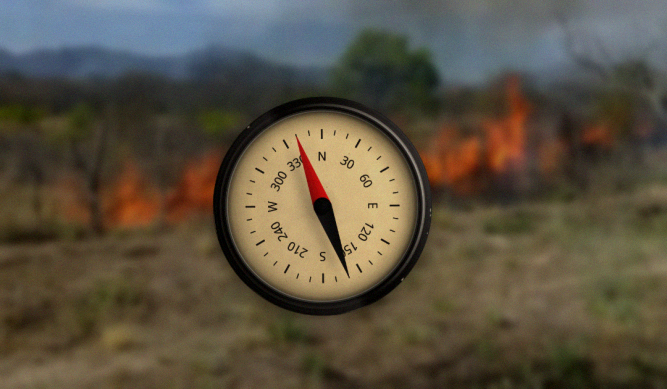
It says 340 °
